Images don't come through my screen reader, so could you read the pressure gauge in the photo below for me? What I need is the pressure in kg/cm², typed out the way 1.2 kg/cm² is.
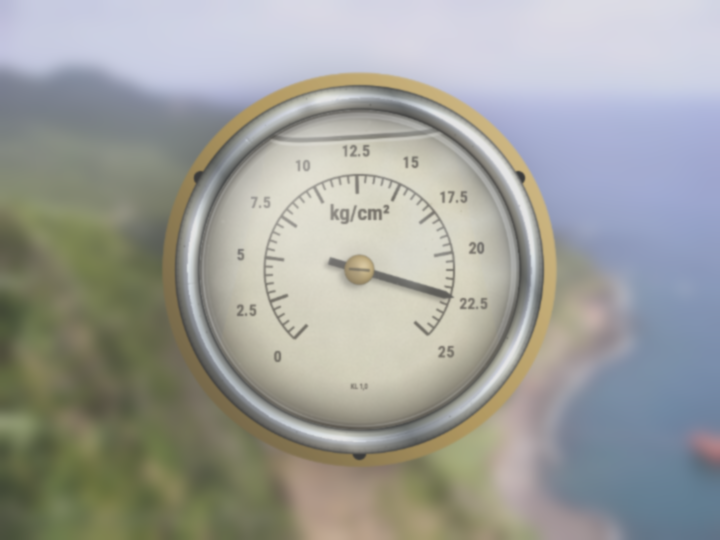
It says 22.5 kg/cm²
